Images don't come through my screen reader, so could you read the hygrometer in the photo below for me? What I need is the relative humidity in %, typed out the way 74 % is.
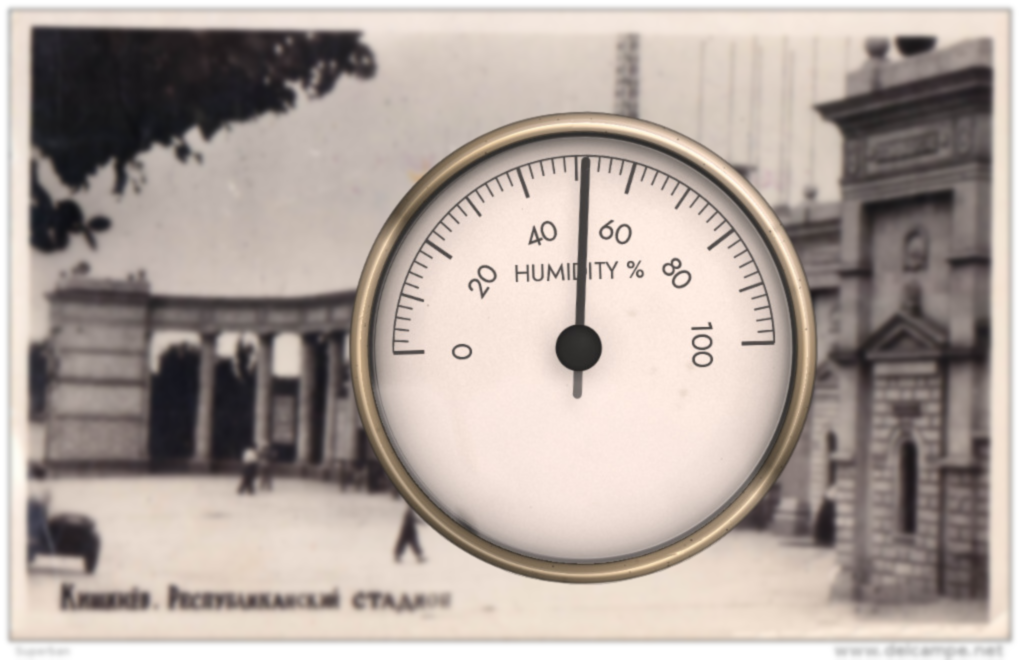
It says 52 %
